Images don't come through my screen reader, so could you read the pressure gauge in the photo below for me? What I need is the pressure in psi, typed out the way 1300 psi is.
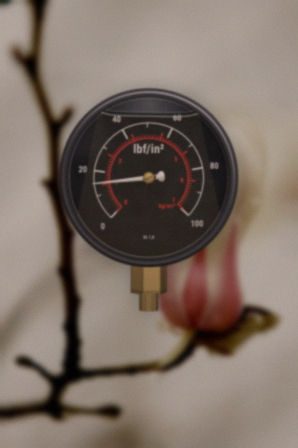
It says 15 psi
